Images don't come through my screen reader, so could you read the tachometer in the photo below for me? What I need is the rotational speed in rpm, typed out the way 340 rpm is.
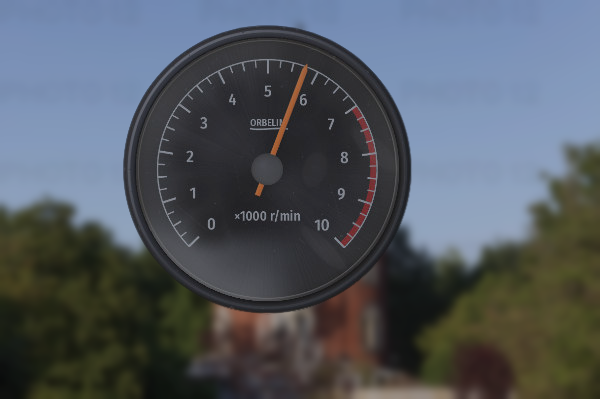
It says 5750 rpm
